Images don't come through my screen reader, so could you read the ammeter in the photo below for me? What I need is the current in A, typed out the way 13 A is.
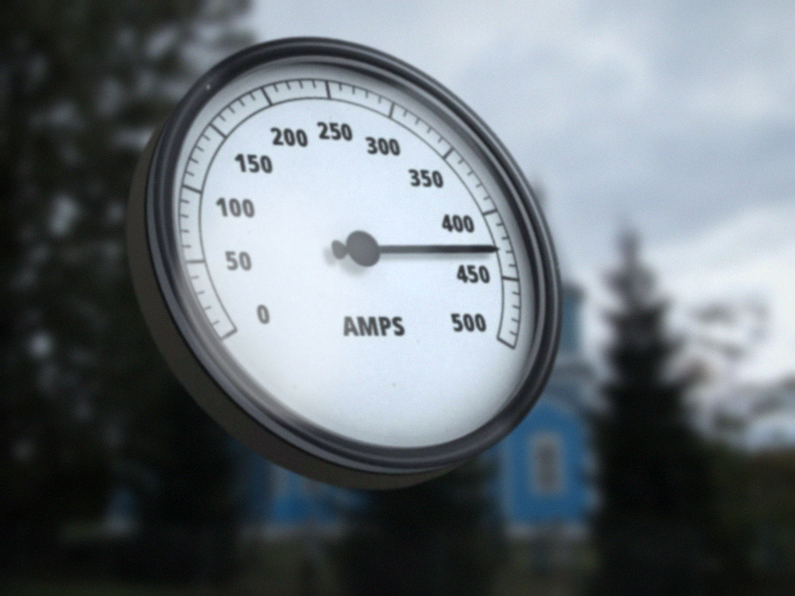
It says 430 A
